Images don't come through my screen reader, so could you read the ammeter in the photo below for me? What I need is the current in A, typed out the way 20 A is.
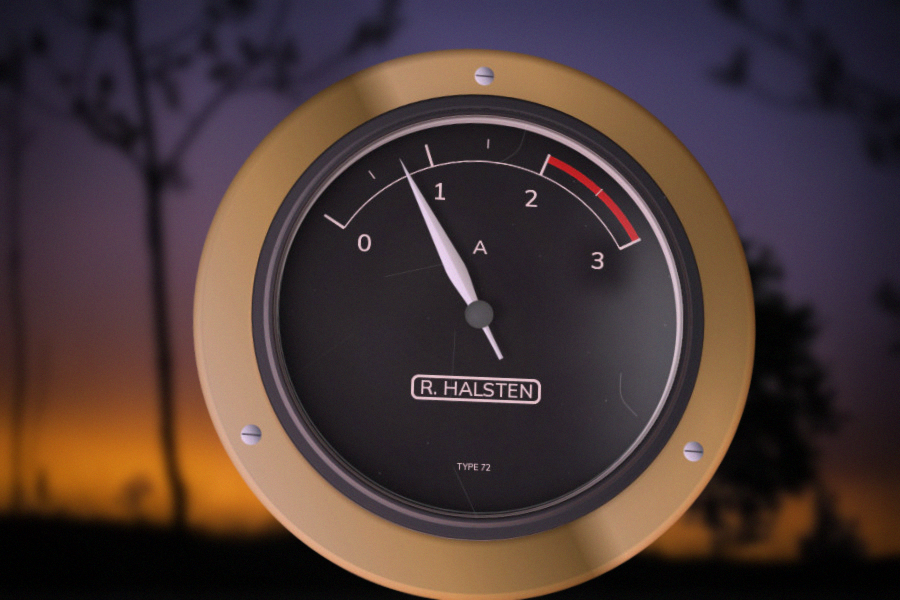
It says 0.75 A
